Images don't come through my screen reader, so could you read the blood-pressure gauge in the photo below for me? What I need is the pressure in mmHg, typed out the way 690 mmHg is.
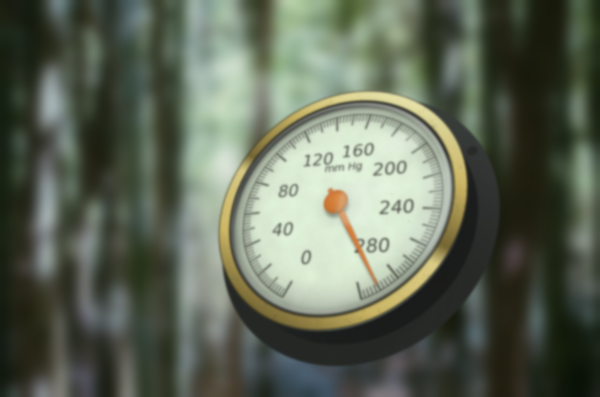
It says 290 mmHg
